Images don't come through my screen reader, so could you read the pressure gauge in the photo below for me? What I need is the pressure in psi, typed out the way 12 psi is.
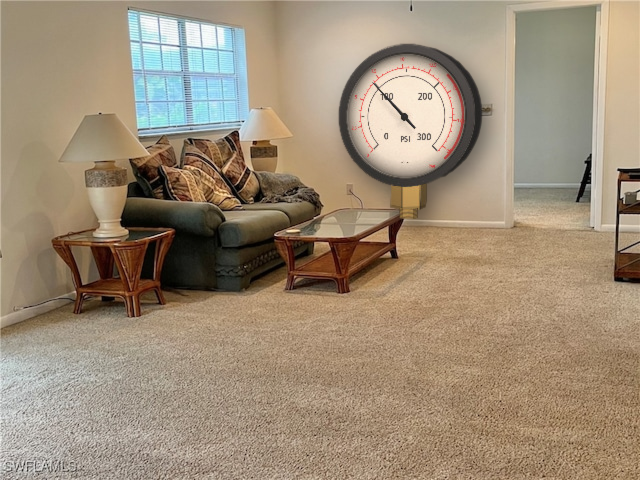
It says 100 psi
